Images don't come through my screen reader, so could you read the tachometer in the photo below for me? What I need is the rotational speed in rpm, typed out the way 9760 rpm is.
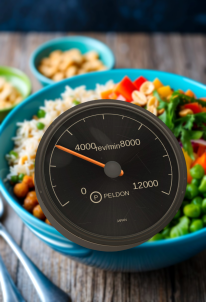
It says 3000 rpm
